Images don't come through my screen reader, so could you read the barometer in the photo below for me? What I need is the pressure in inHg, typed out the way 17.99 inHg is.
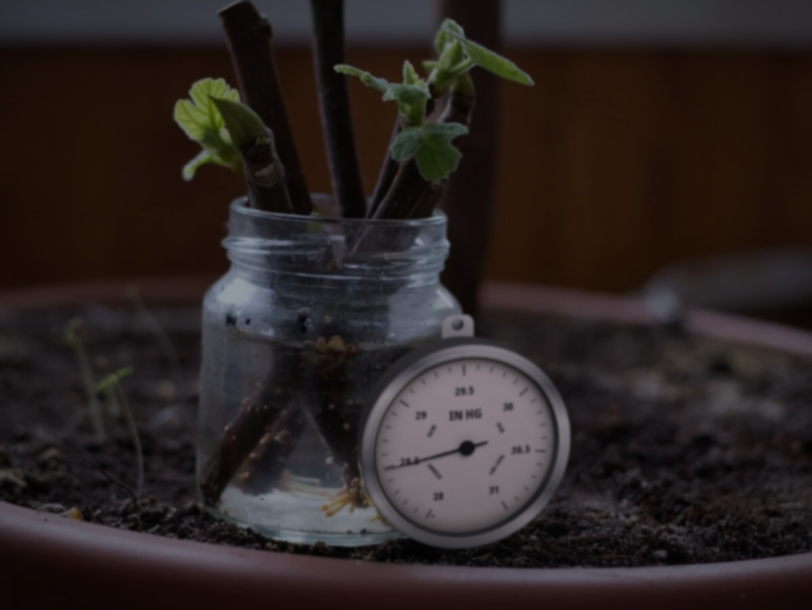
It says 28.5 inHg
